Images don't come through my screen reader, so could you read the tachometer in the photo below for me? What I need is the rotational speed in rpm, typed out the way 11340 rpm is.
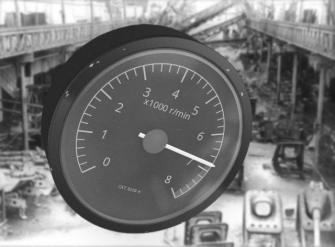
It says 6800 rpm
